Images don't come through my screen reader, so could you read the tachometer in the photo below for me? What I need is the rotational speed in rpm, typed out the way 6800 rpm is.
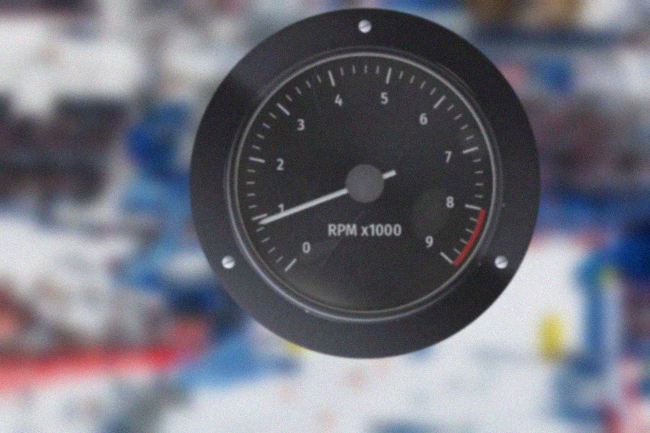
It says 900 rpm
